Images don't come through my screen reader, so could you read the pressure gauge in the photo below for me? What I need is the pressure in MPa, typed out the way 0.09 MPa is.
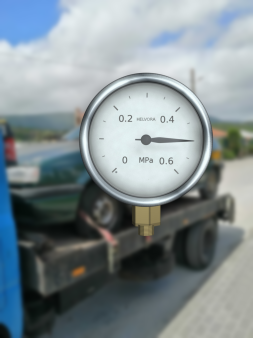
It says 0.5 MPa
